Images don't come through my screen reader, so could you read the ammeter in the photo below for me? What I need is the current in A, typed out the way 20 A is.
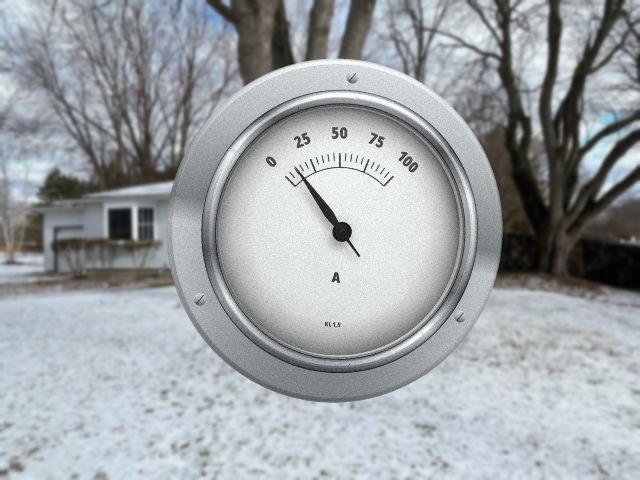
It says 10 A
